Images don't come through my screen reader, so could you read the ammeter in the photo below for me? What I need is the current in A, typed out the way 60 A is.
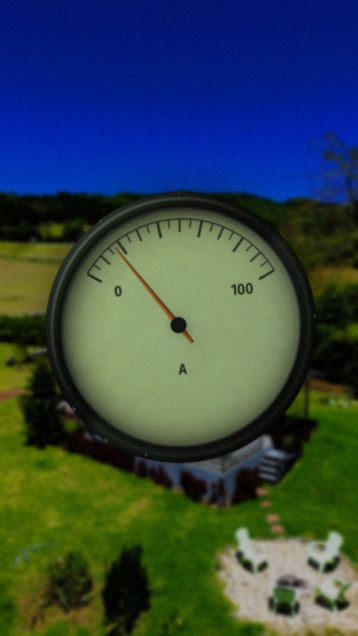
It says 17.5 A
